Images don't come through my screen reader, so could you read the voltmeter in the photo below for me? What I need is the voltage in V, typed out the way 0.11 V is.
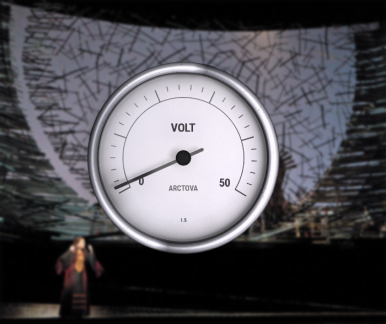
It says 1 V
